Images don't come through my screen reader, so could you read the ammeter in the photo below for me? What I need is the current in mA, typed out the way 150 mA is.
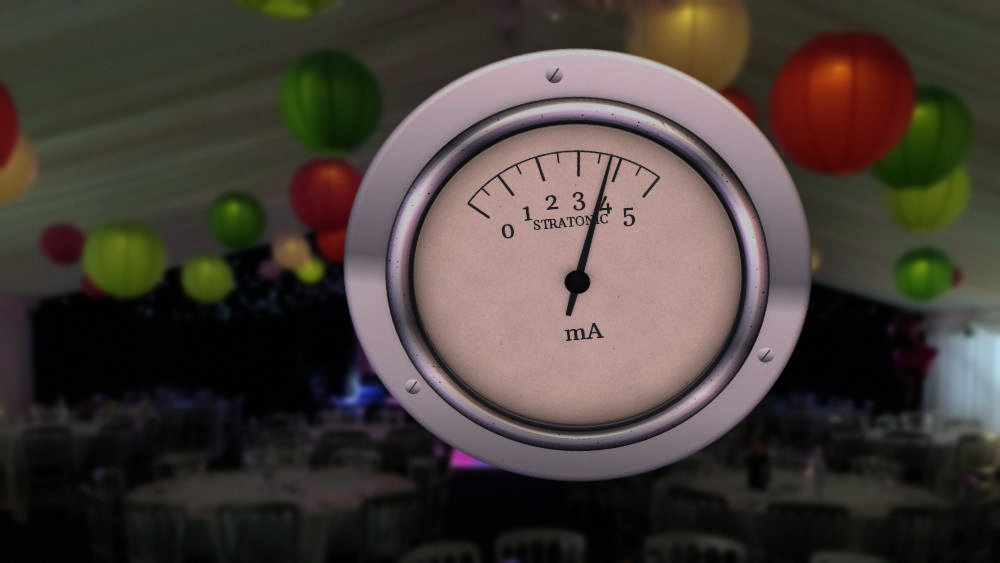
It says 3.75 mA
